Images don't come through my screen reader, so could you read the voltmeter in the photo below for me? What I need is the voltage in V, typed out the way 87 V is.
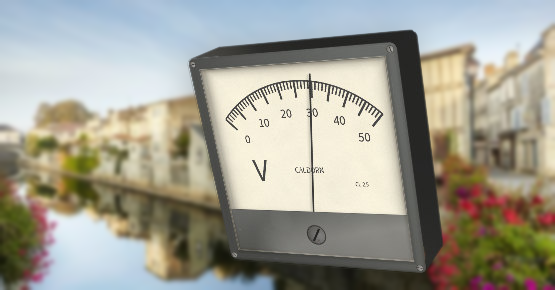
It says 30 V
